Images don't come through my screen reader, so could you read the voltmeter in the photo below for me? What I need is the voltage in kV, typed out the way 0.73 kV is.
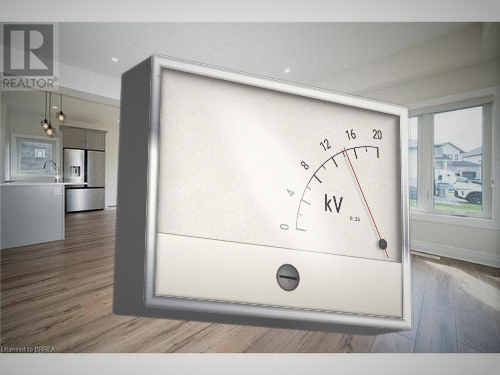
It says 14 kV
